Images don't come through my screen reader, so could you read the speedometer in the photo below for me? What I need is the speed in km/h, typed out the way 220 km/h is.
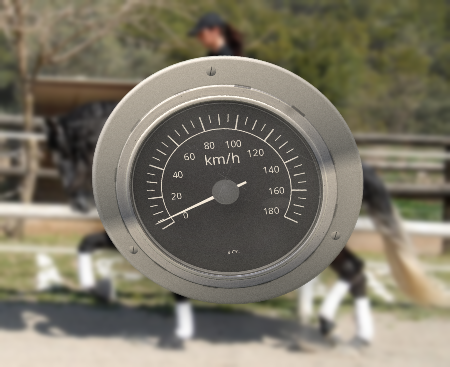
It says 5 km/h
